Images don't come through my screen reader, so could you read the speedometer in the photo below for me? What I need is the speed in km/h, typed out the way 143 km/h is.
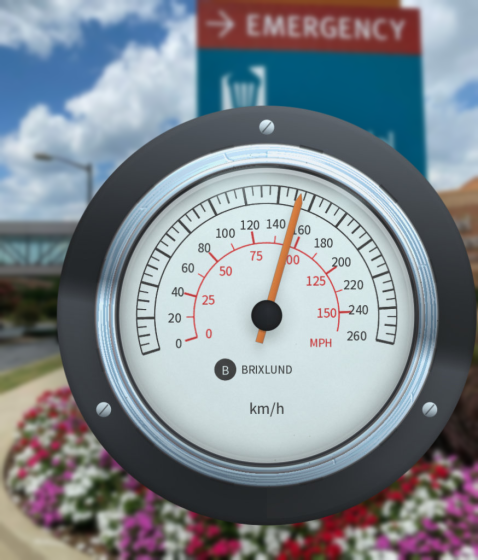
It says 152.5 km/h
